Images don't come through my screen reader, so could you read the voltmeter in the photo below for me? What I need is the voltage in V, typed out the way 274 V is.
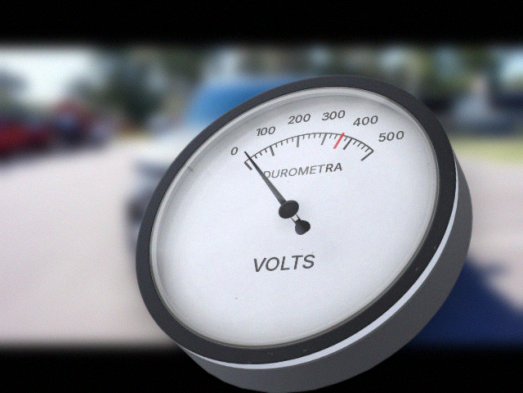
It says 20 V
